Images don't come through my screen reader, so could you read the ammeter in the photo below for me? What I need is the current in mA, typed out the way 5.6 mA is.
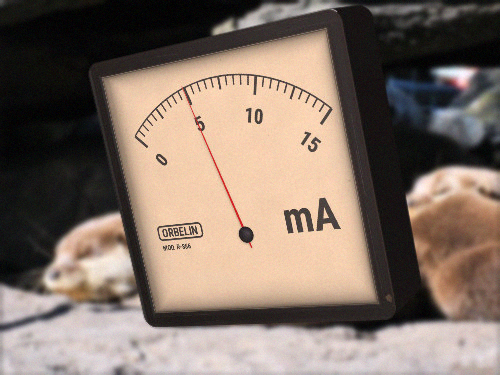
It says 5 mA
